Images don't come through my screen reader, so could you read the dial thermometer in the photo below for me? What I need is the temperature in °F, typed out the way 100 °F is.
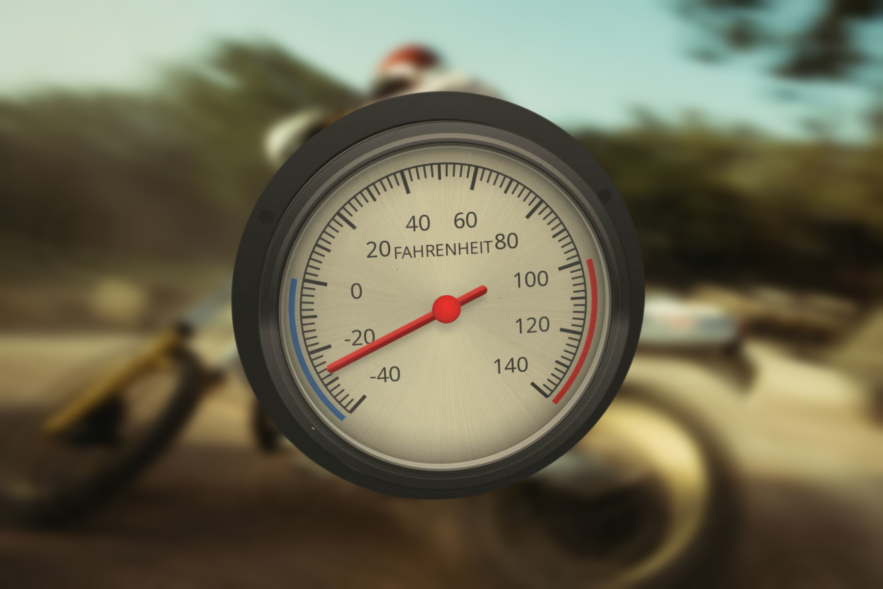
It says -26 °F
